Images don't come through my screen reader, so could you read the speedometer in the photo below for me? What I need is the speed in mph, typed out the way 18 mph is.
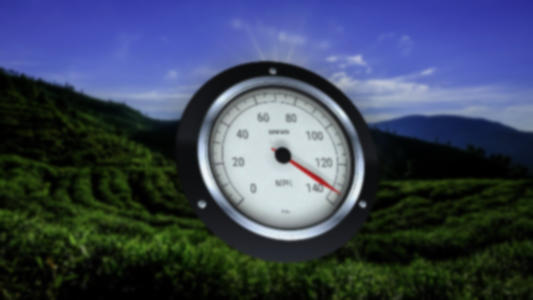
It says 135 mph
